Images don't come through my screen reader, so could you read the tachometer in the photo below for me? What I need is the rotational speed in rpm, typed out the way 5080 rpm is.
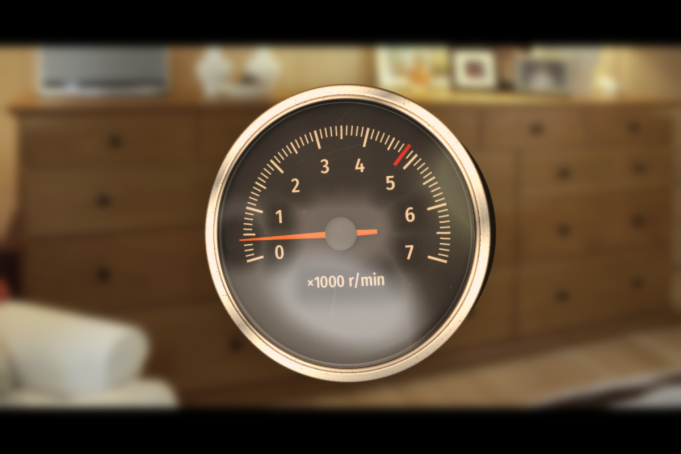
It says 400 rpm
